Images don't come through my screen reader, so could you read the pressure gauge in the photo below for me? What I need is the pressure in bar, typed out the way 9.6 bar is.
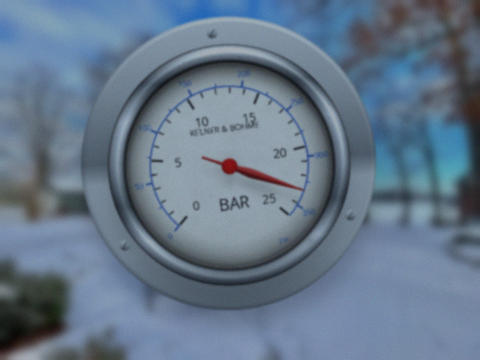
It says 23 bar
